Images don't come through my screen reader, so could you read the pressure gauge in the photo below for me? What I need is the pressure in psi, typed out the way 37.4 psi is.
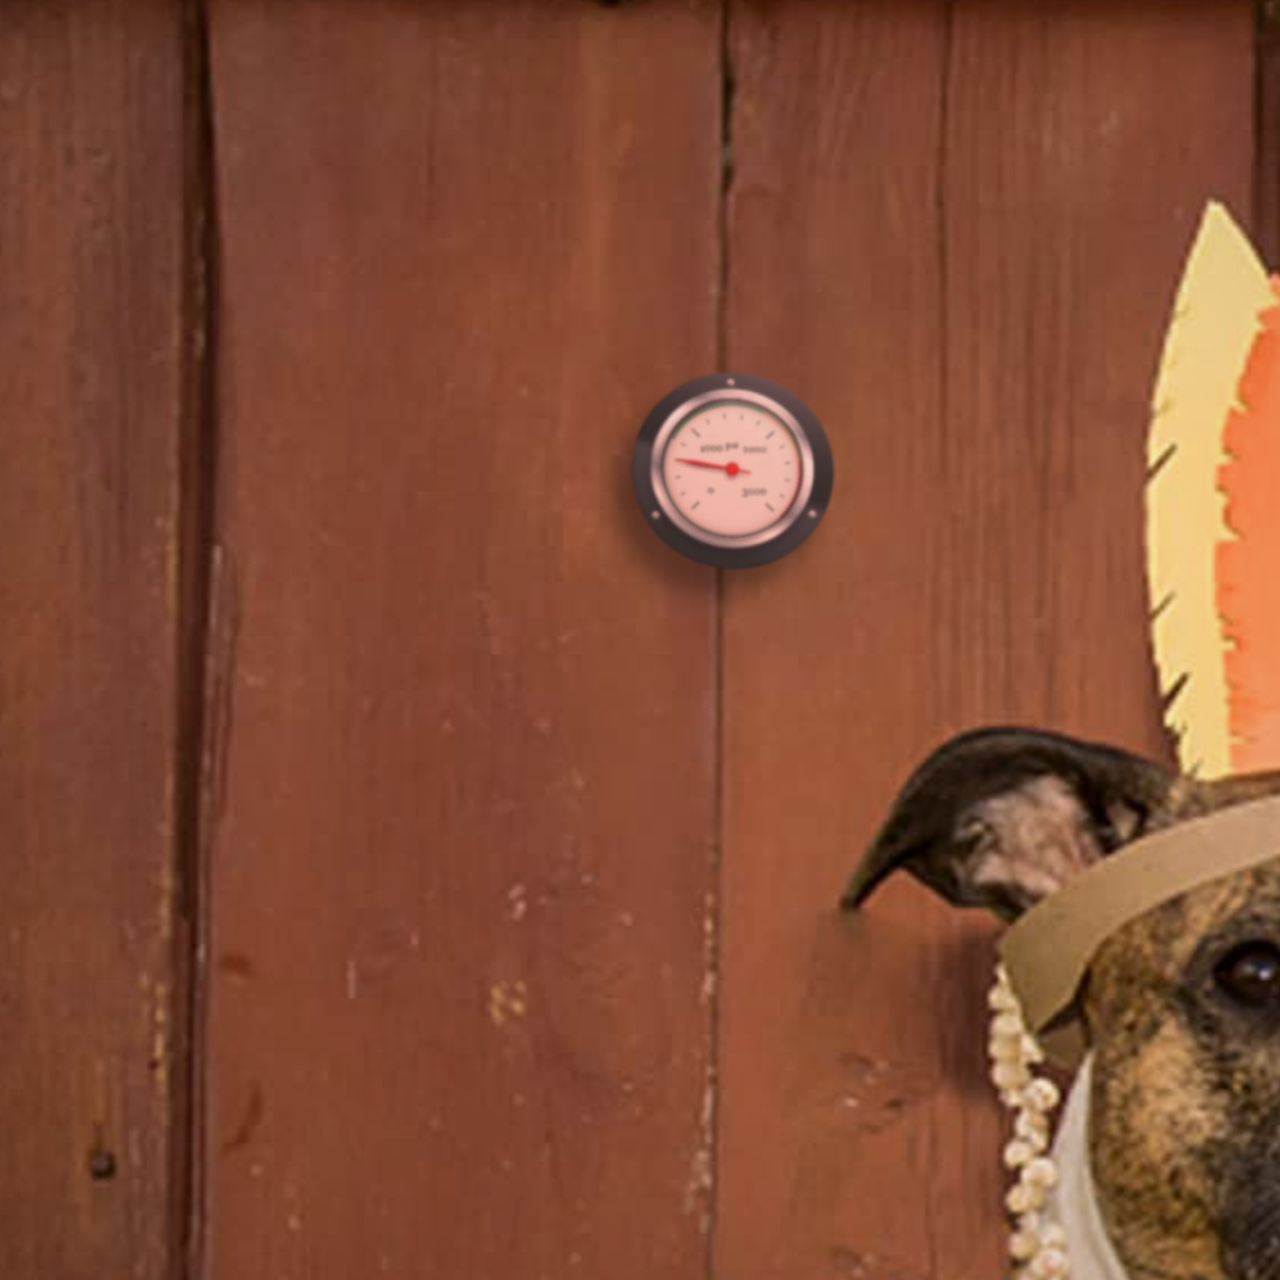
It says 600 psi
